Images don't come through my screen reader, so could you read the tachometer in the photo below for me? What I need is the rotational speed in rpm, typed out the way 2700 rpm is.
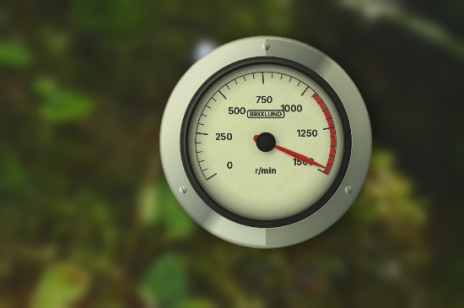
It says 1475 rpm
